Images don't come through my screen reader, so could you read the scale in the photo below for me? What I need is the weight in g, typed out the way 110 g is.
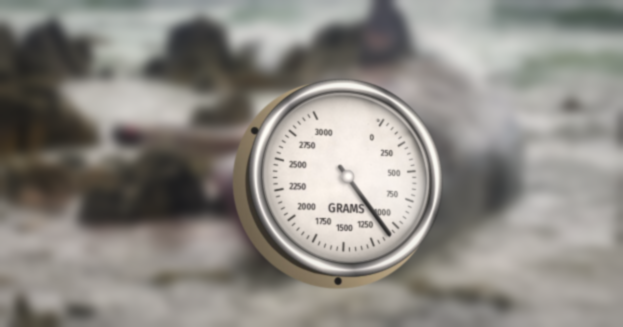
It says 1100 g
